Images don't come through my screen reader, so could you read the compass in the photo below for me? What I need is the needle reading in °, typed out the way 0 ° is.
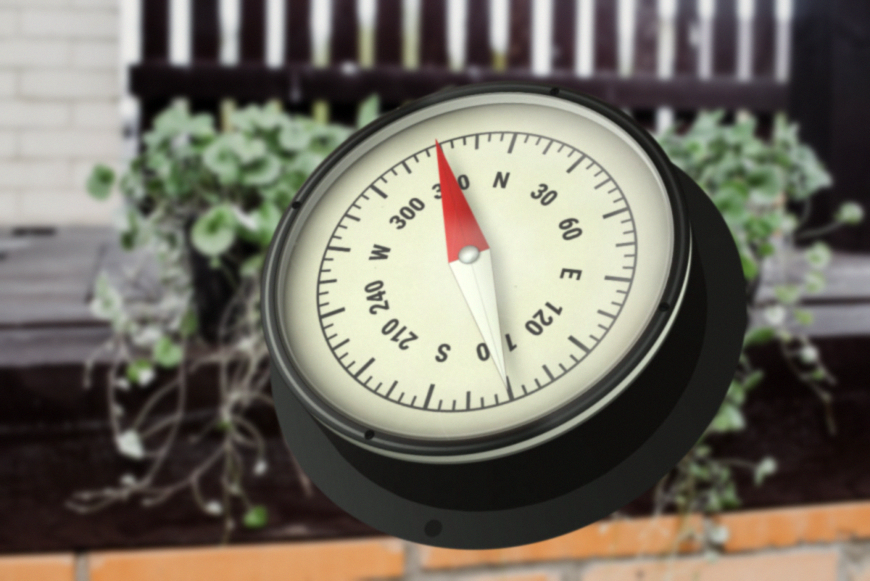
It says 330 °
